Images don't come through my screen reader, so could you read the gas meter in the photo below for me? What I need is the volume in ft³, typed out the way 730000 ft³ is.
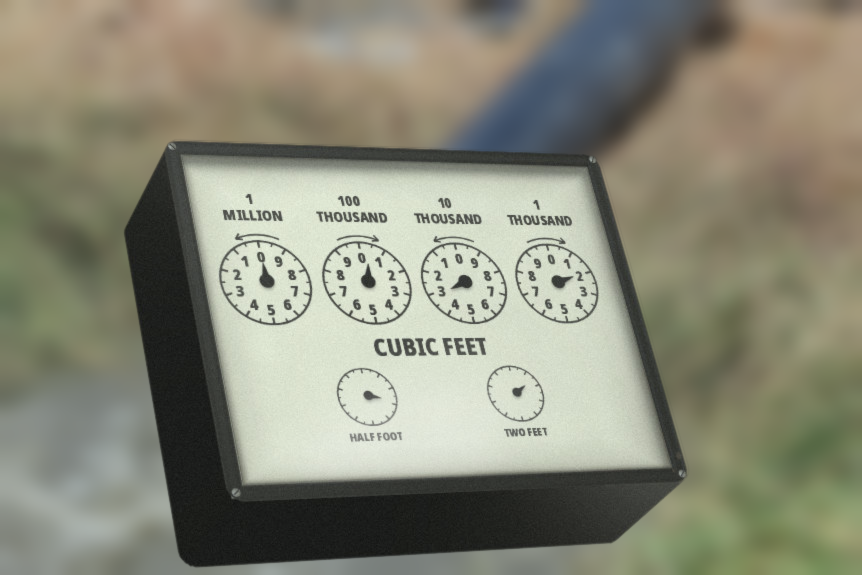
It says 3200 ft³
